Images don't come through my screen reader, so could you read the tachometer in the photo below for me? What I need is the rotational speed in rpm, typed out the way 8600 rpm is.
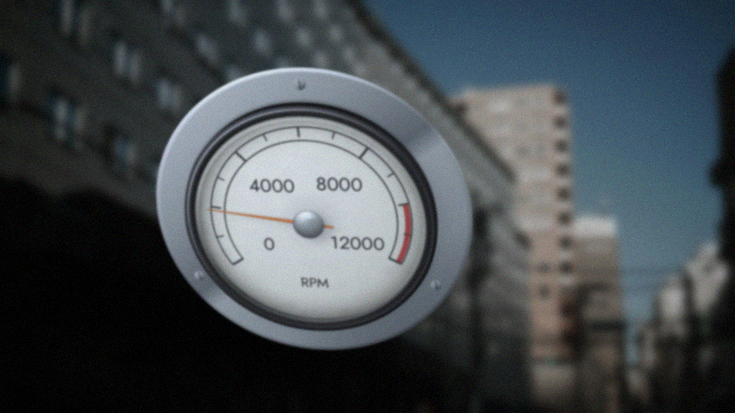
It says 2000 rpm
